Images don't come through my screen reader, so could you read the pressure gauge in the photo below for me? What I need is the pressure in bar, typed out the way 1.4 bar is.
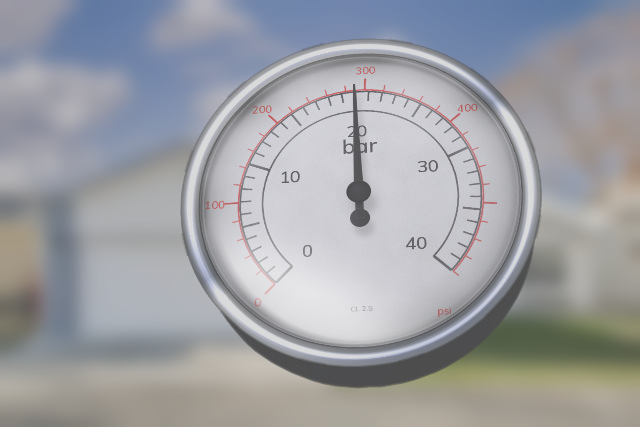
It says 20 bar
